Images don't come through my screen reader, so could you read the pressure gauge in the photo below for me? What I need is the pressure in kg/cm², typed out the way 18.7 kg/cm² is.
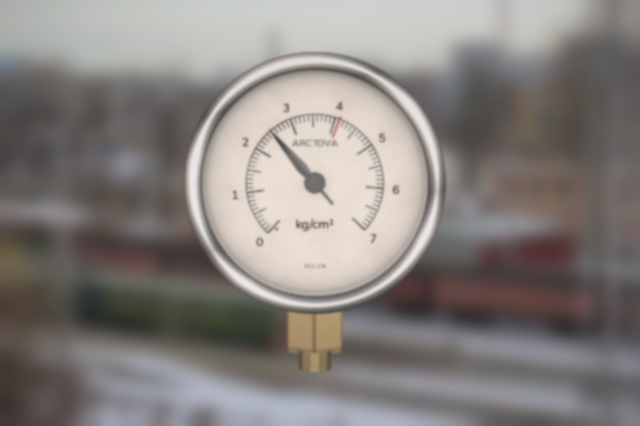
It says 2.5 kg/cm²
